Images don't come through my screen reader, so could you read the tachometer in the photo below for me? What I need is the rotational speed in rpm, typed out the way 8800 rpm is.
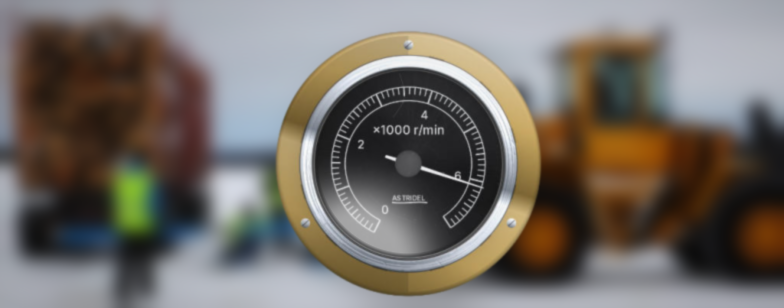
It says 6100 rpm
